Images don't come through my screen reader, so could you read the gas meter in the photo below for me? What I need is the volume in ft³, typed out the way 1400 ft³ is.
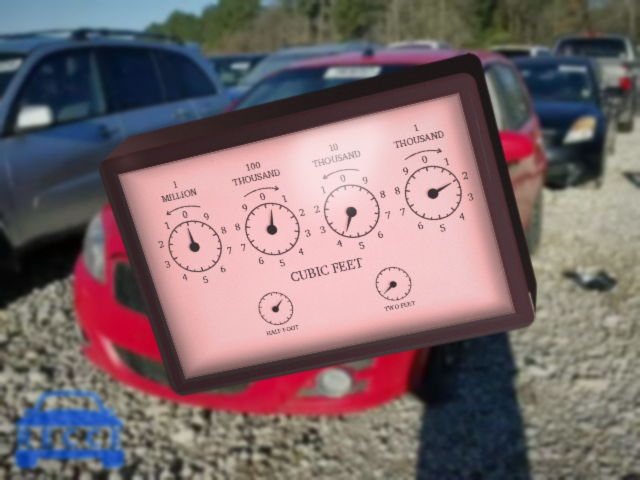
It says 4200 ft³
